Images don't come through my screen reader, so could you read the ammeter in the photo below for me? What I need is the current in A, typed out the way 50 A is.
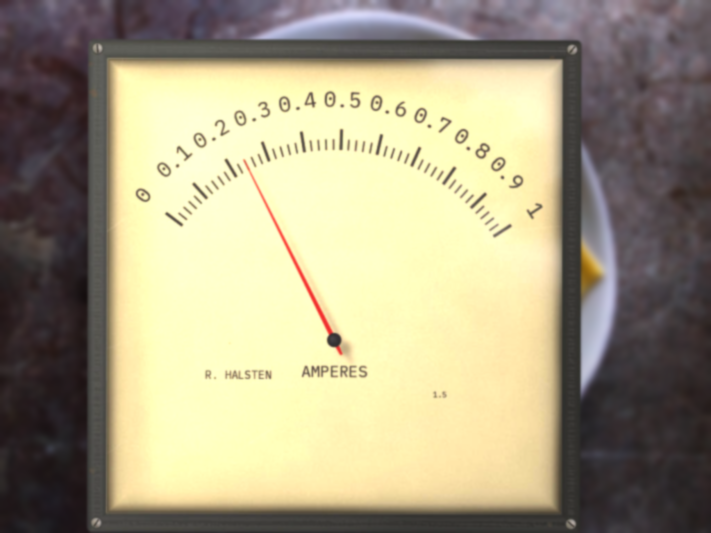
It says 0.24 A
